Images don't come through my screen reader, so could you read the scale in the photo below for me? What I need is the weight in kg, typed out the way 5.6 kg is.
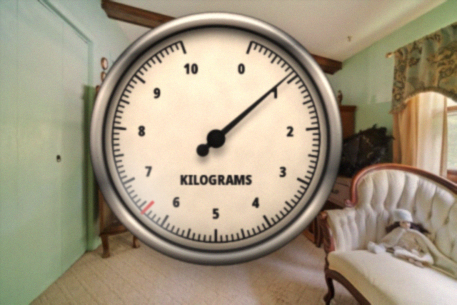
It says 0.9 kg
